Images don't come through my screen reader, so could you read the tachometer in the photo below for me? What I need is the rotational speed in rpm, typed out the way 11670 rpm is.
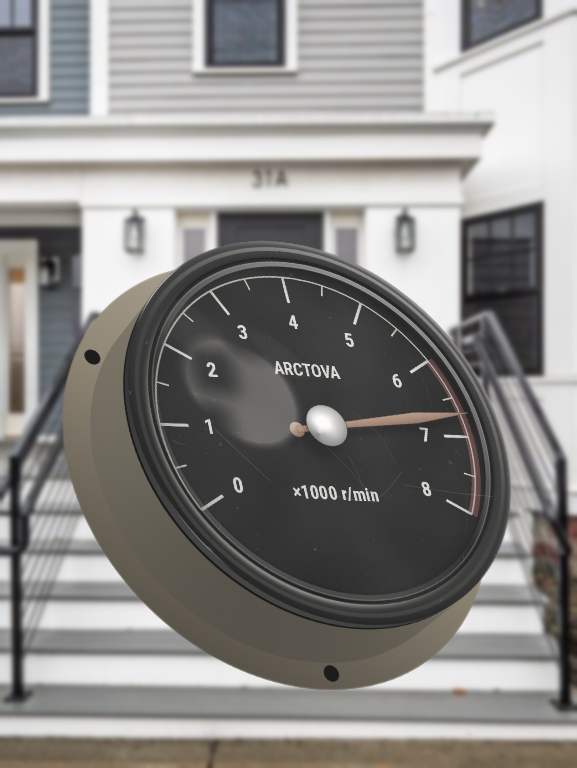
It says 6750 rpm
